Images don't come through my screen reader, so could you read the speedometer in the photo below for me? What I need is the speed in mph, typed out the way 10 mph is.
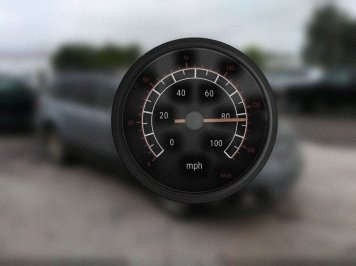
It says 82.5 mph
